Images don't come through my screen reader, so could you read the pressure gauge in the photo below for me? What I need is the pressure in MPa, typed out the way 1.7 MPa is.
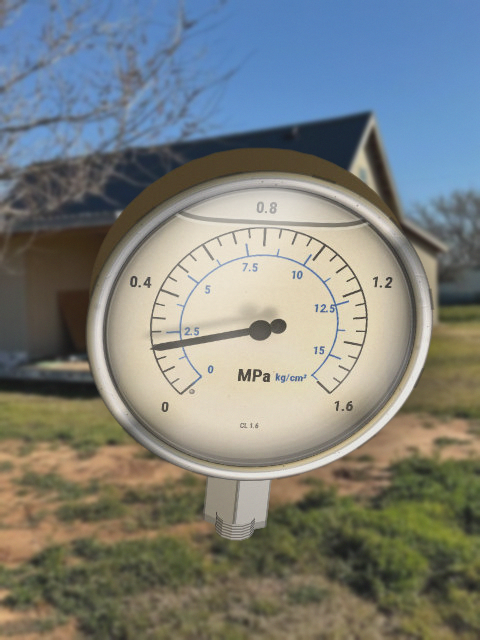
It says 0.2 MPa
